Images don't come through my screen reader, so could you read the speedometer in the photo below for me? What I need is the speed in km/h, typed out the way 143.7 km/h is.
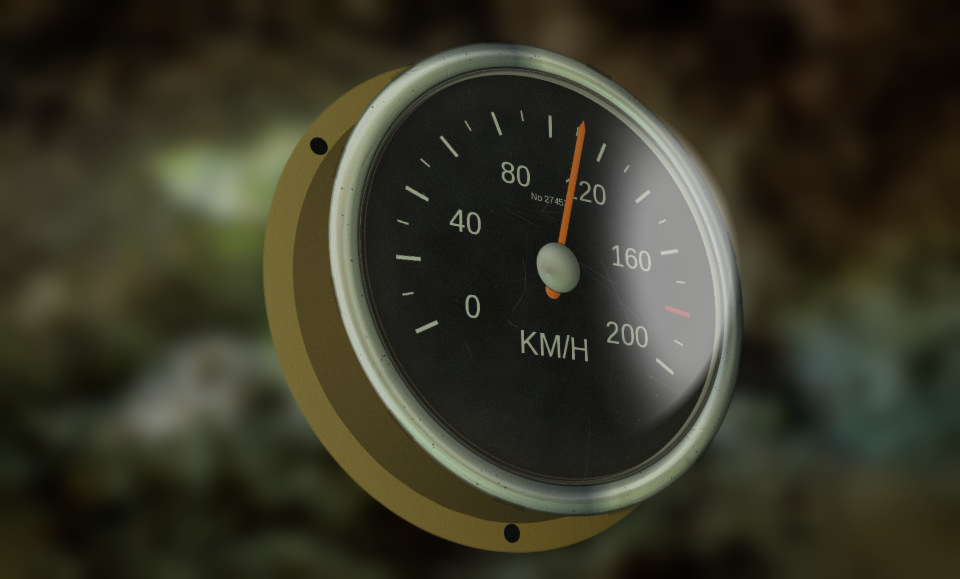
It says 110 km/h
